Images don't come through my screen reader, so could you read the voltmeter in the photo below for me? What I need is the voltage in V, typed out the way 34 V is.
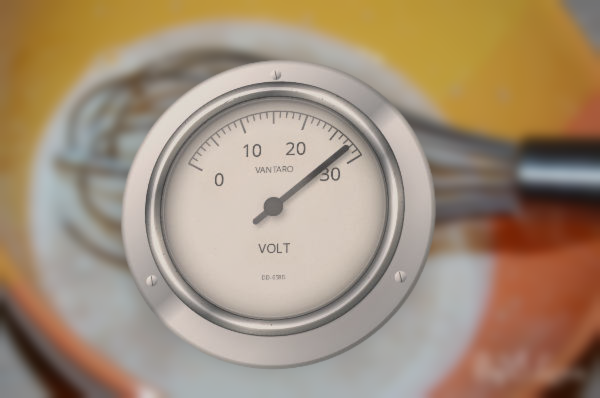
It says 28 V
